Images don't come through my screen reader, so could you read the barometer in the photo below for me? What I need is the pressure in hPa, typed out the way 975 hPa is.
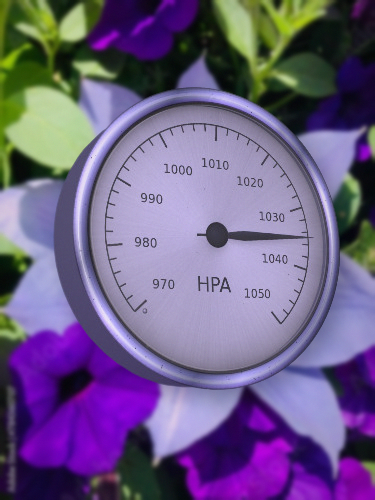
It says 1035 hPa
